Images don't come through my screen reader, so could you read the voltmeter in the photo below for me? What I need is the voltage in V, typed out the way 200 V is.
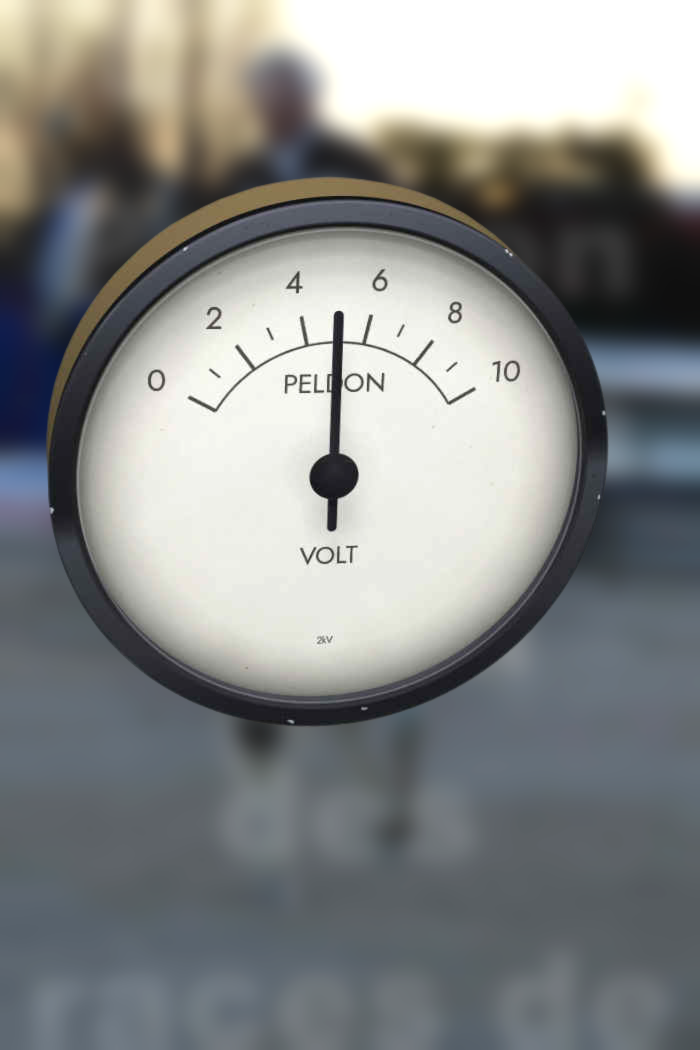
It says 5 V
